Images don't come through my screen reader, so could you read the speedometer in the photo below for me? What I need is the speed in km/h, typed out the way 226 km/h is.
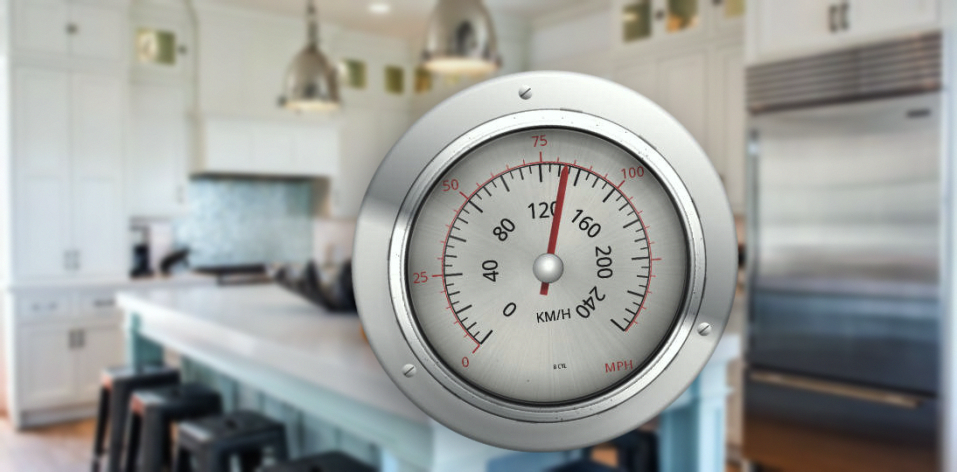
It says 132.5 km/h
